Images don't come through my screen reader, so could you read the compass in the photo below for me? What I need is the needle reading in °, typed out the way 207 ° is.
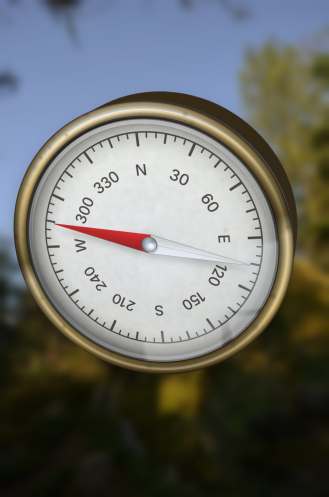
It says 285 °
